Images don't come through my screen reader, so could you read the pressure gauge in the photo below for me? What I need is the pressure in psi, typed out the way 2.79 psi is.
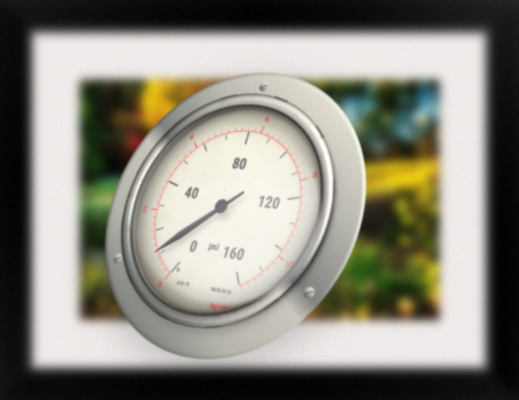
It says 10 psi
